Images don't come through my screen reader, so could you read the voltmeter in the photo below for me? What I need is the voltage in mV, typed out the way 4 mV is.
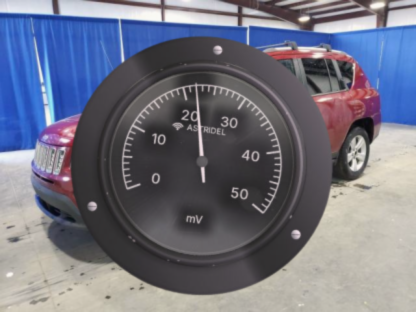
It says 22 mV
